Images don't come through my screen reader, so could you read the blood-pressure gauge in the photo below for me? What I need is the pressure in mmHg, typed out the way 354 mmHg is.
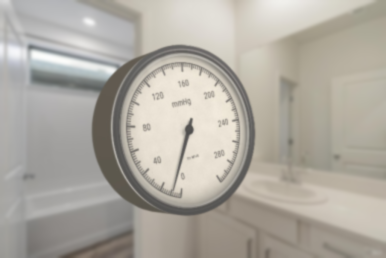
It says 10 mmHg
